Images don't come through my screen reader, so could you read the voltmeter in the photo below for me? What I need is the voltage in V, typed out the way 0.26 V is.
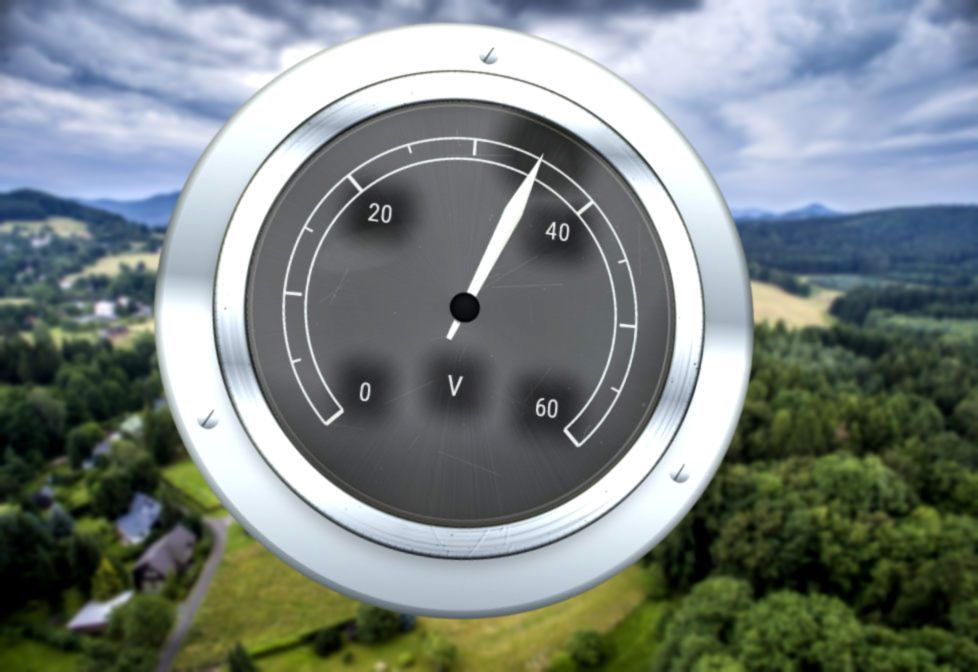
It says 35 V
